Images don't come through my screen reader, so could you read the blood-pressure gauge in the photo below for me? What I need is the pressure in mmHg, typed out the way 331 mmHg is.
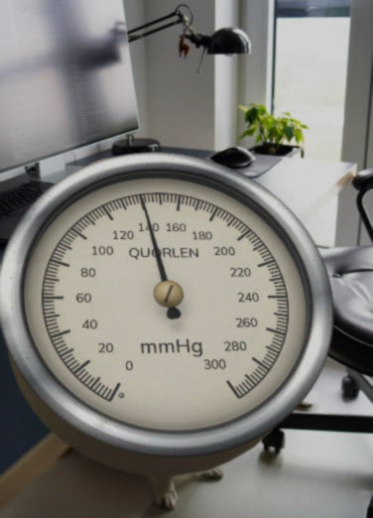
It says 140 mmHg
